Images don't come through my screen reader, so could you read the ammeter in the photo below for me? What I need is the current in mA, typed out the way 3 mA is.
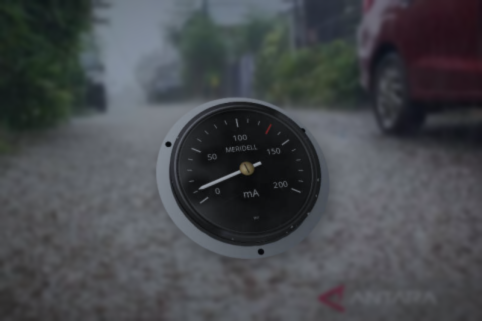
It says 10 mA
